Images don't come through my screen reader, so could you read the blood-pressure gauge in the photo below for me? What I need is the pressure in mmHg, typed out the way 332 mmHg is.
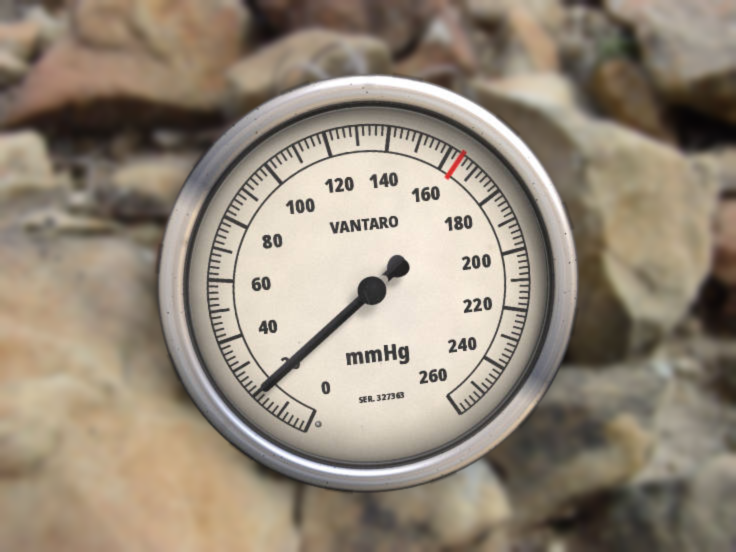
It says 20 mmHg
